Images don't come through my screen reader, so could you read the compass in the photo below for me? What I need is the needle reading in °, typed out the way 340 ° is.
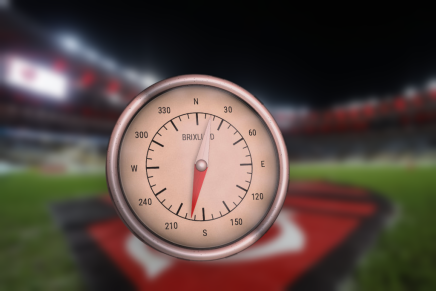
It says 195 °
